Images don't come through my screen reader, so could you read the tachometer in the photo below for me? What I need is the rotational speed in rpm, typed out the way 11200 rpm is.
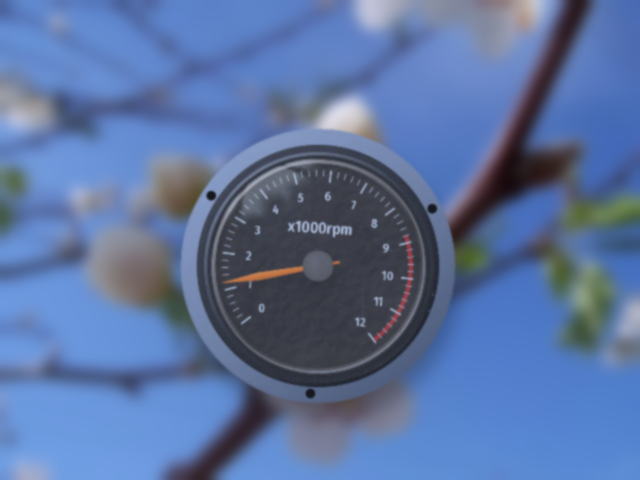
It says 1200 rpm
